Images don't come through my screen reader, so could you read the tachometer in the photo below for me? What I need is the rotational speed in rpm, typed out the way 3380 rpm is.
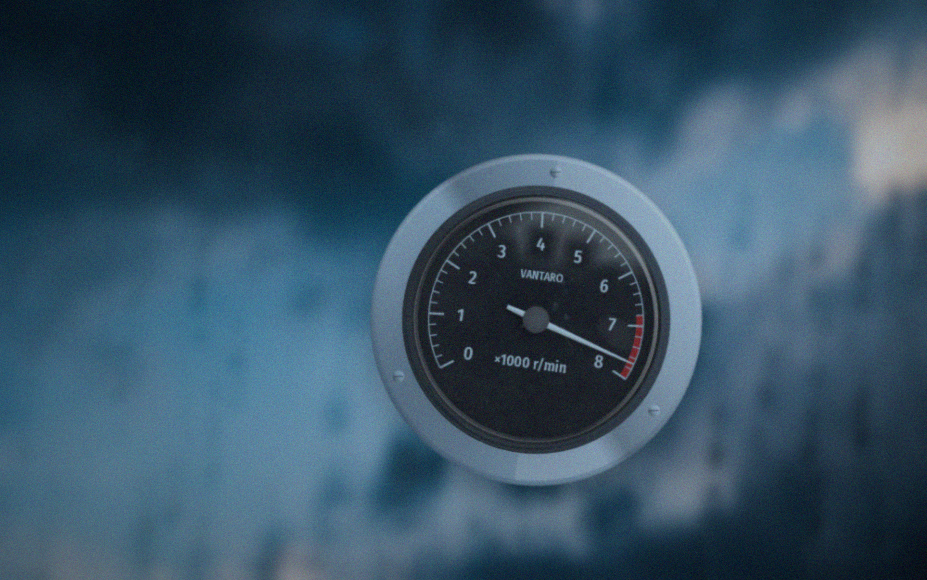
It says 7700 rpm
